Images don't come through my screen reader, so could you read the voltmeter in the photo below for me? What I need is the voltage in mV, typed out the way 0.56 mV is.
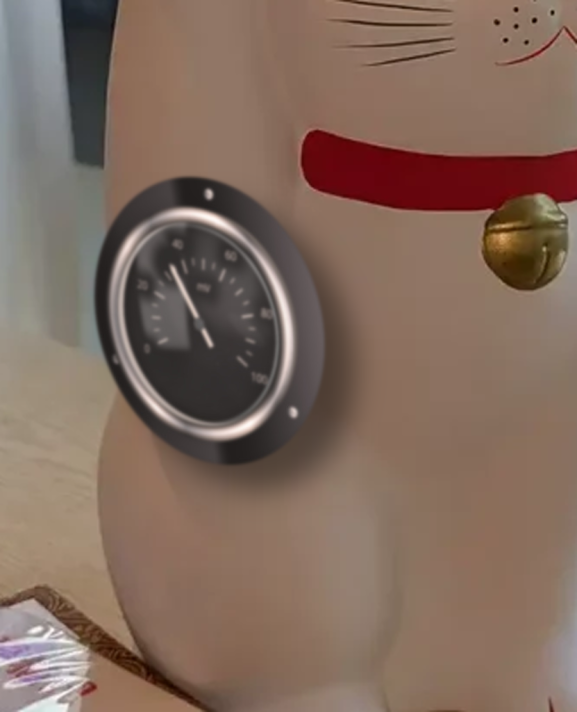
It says 35 mV
